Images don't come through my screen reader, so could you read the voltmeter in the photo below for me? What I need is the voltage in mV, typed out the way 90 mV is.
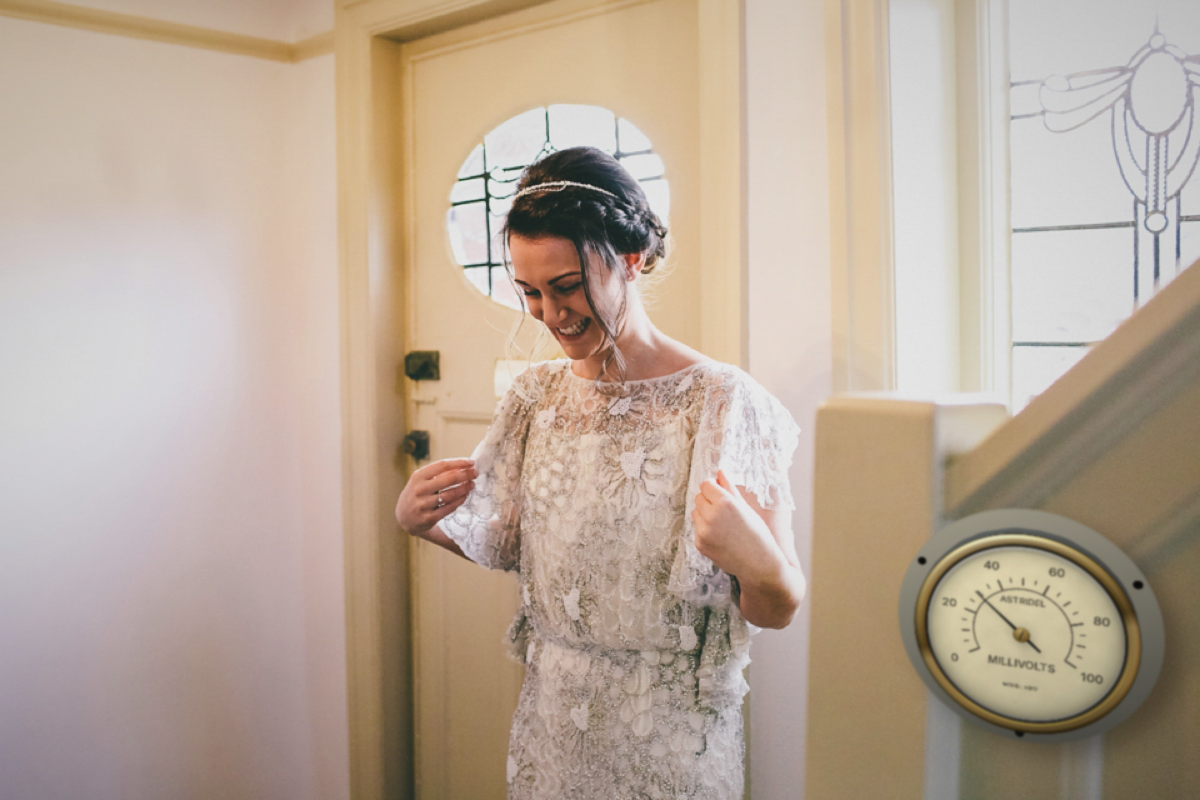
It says 30 mV
